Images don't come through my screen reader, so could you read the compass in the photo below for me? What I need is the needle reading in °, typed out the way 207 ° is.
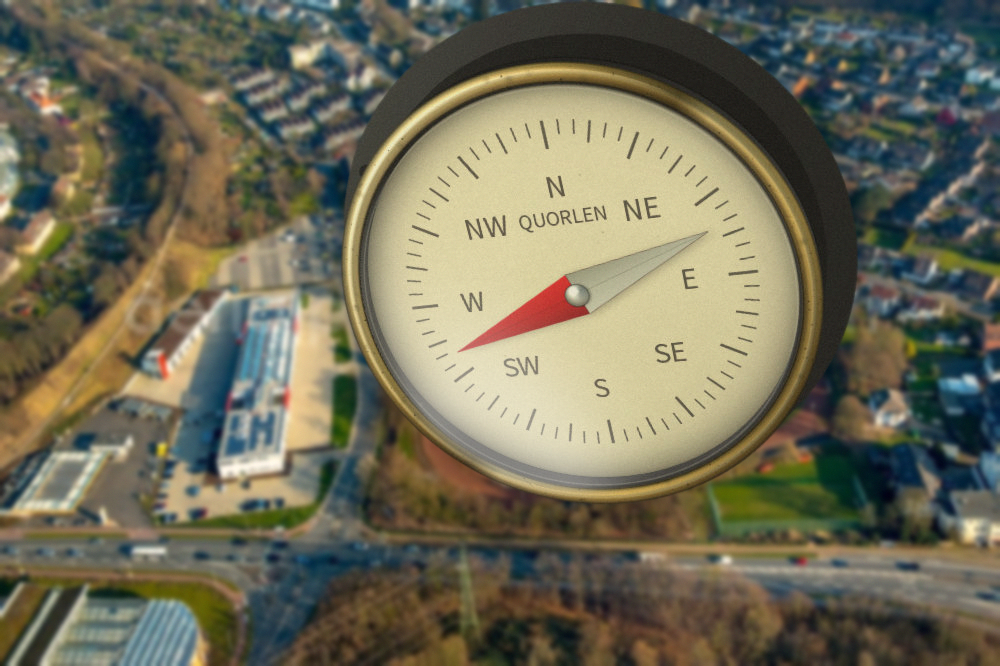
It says 250 °
